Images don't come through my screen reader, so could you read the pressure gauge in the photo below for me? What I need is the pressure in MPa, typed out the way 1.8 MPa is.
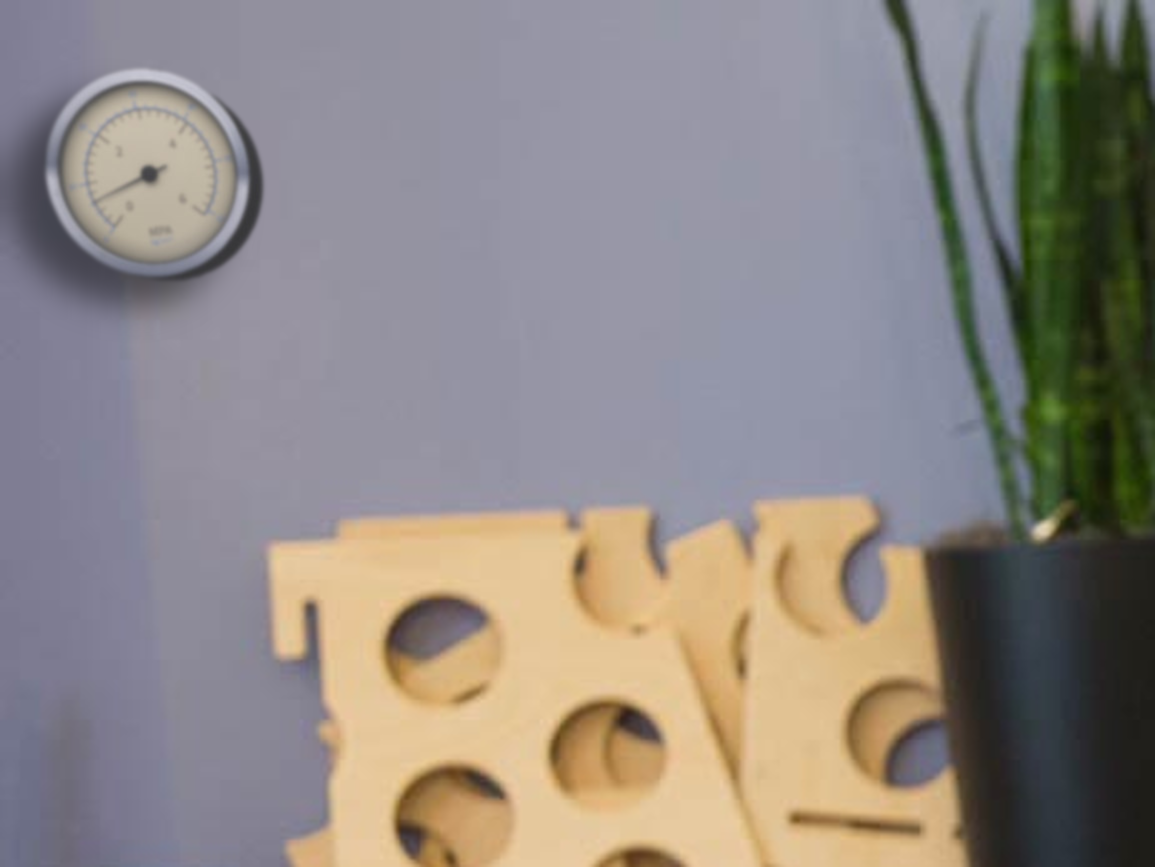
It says 0.6 MPa
